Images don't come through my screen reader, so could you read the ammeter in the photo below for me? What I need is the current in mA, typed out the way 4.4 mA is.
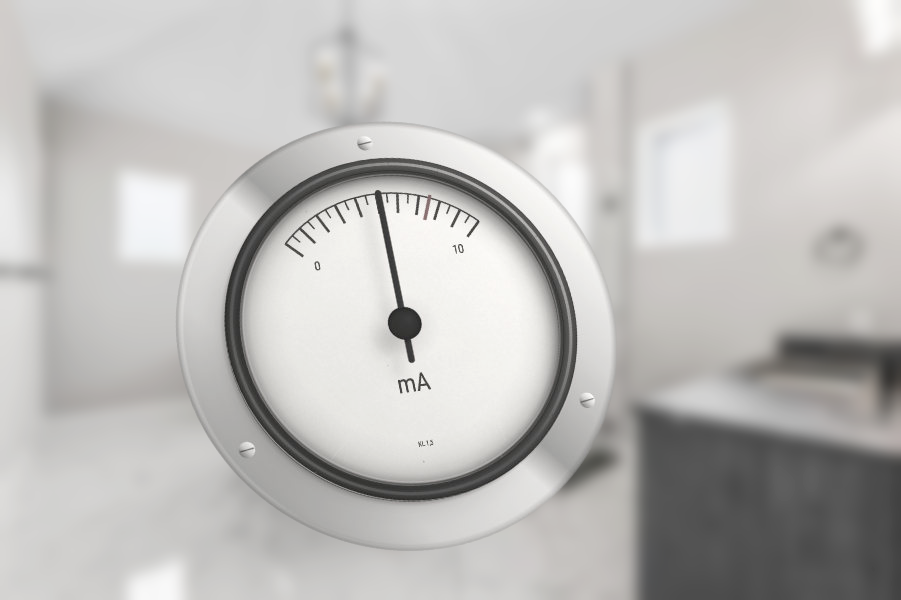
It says 5 mA
